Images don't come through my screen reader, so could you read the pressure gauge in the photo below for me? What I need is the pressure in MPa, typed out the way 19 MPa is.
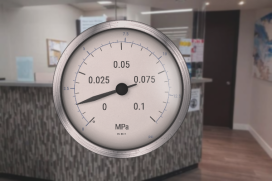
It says 0.01 MPa
